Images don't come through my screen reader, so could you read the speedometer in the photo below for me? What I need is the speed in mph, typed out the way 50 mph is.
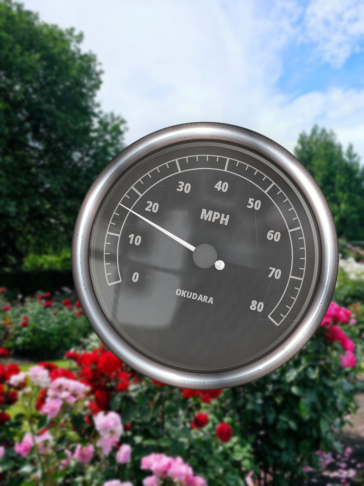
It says 16 mph
